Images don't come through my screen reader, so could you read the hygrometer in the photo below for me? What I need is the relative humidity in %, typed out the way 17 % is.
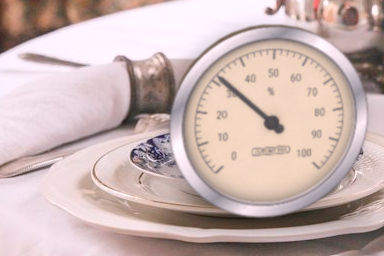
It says 32 %
